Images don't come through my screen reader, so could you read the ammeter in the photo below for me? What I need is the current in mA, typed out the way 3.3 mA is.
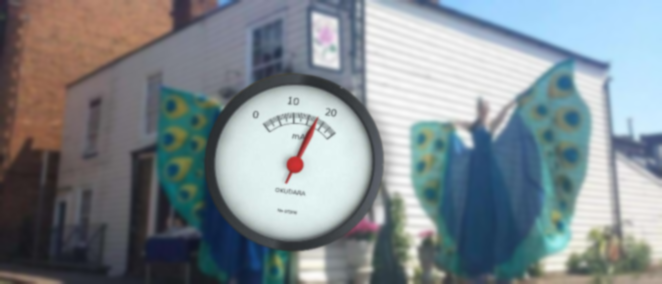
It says 17.5 mA
